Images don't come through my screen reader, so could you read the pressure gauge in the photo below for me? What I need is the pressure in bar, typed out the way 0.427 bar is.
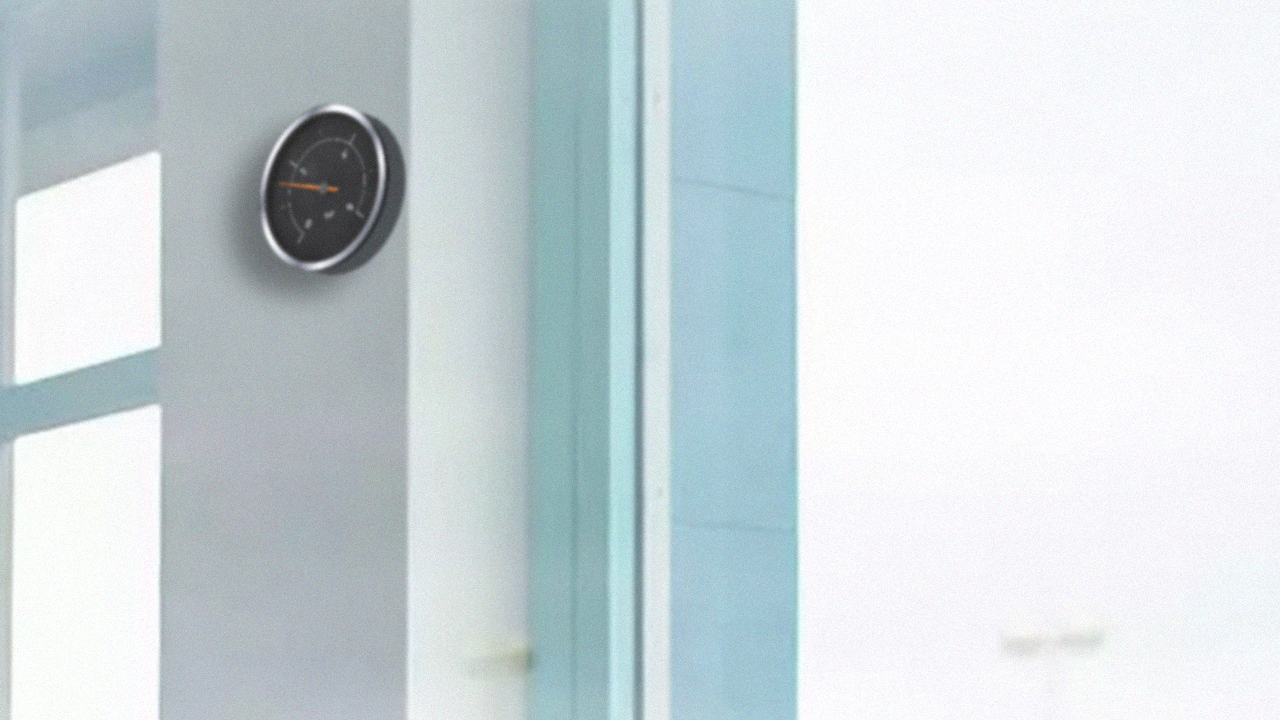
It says 1.5 bar
